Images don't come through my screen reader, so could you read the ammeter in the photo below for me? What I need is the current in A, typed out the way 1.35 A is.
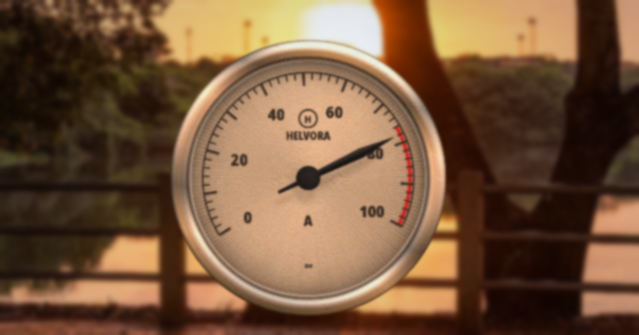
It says 78 A
